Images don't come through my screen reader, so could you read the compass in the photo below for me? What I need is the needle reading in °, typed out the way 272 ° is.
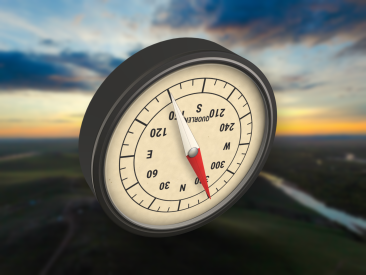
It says 330 °
